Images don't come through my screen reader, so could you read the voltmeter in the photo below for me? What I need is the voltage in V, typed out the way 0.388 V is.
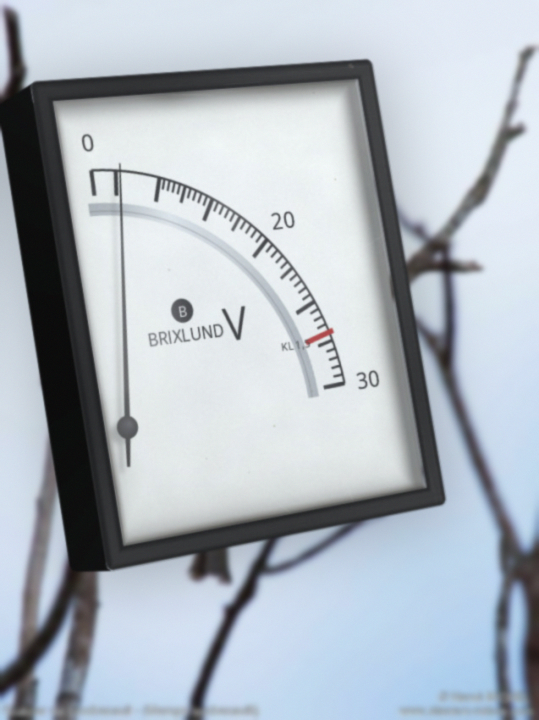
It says 5 V
